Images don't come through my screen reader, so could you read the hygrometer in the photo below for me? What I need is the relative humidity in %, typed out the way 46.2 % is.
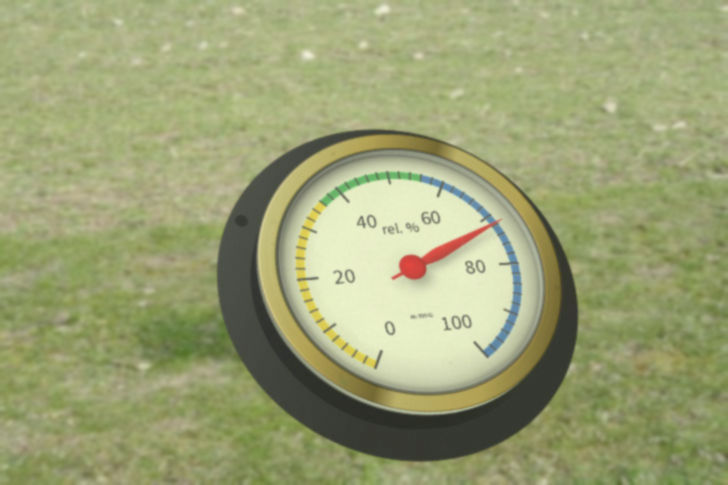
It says 72 %
